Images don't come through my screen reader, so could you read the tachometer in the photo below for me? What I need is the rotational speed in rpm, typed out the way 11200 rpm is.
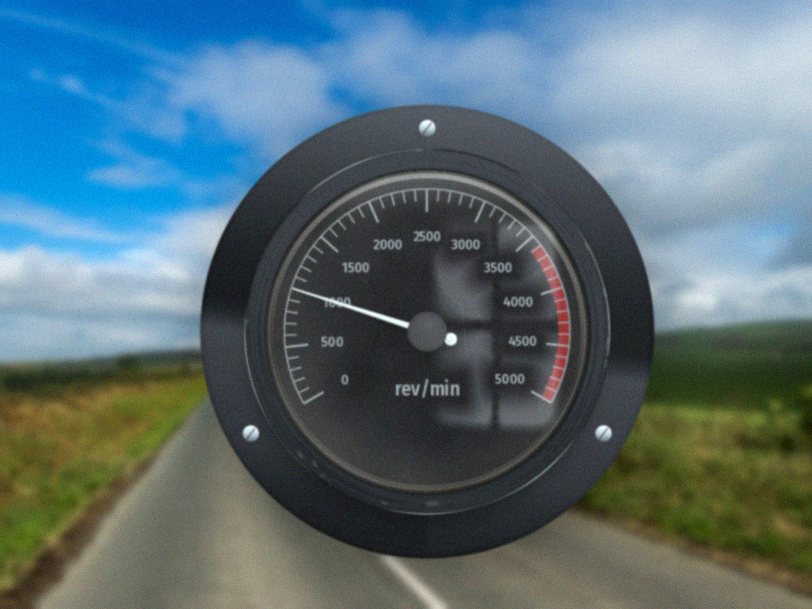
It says 1000 rpm
